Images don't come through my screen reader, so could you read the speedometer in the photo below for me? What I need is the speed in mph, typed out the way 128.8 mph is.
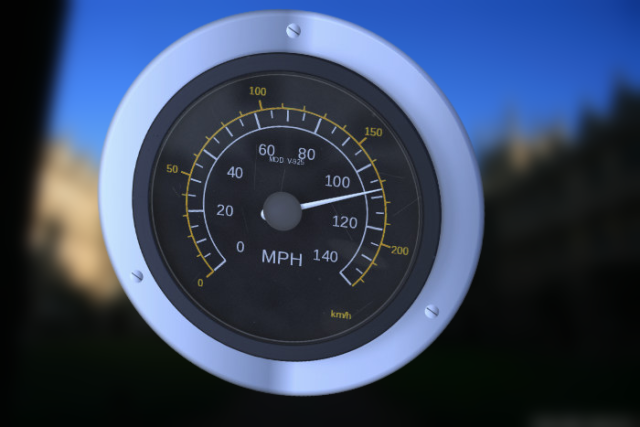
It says 107.5 mph
